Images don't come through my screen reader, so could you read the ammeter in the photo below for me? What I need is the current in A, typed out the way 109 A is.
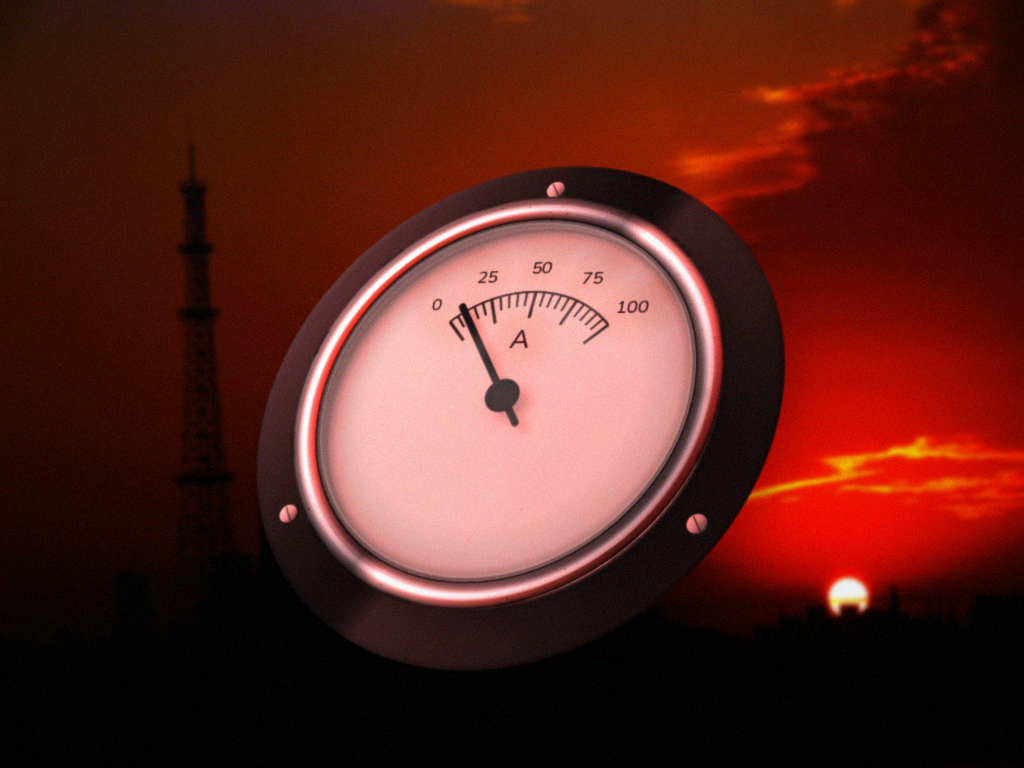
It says 10 A
